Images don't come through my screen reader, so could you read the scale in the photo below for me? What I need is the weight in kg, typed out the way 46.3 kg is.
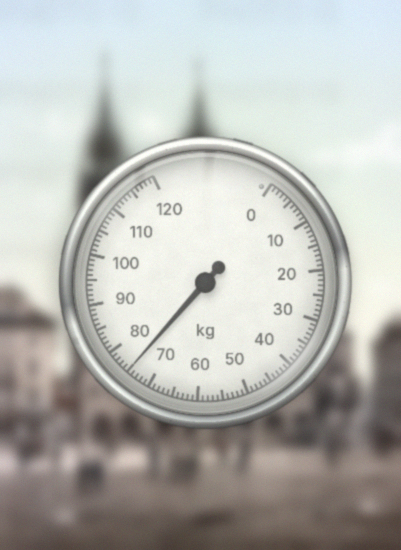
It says 75 kg
